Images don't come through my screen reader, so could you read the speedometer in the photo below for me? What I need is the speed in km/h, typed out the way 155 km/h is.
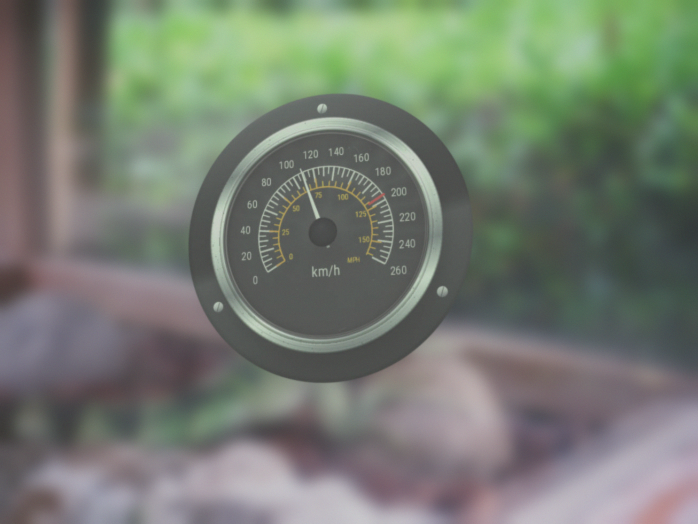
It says 110 km/h
